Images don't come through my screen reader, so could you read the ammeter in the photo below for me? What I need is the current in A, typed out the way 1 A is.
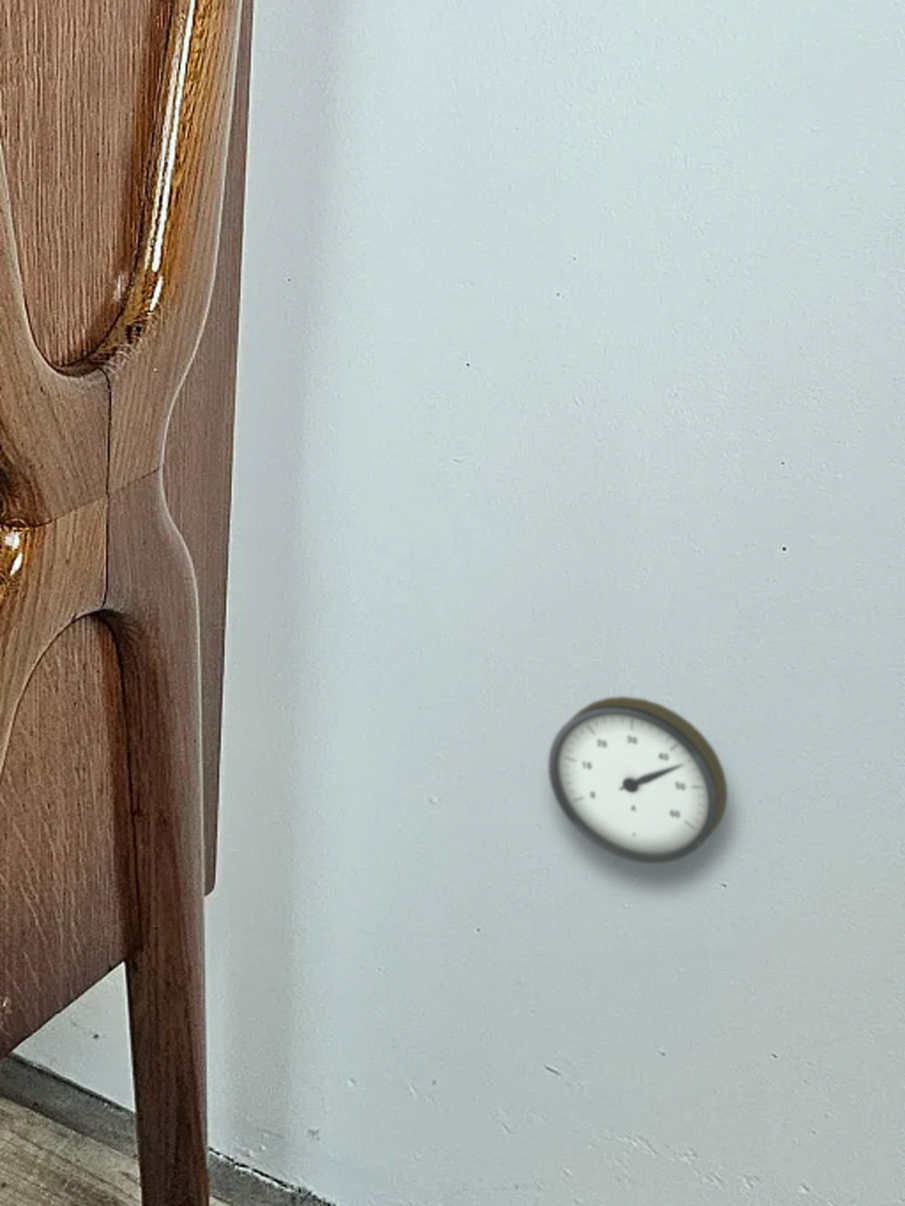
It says 44 A
